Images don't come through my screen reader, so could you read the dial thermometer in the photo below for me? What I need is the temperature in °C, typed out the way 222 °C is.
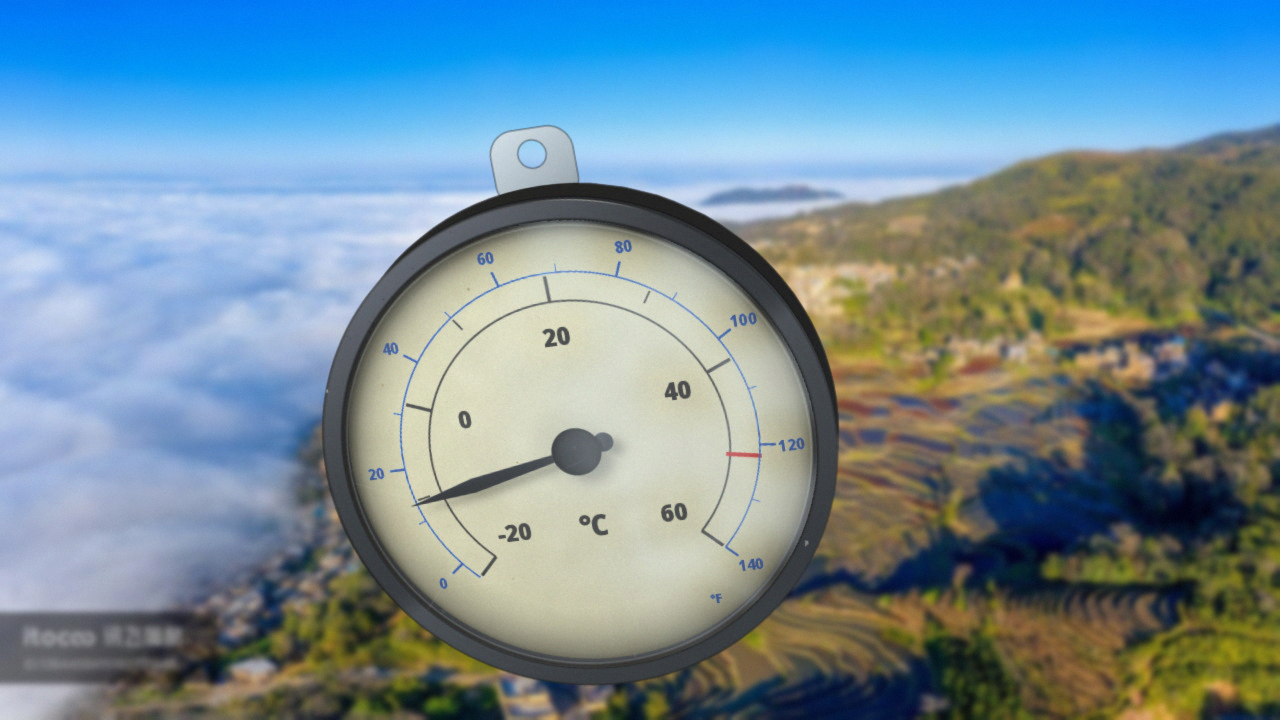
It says -10 °C
